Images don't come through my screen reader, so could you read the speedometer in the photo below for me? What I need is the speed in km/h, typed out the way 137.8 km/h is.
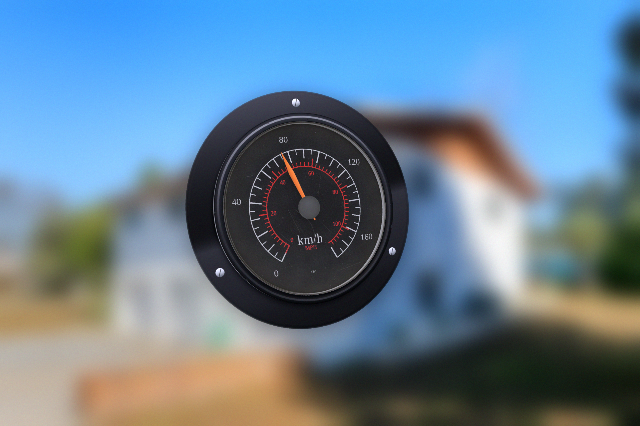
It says 75 km/h
